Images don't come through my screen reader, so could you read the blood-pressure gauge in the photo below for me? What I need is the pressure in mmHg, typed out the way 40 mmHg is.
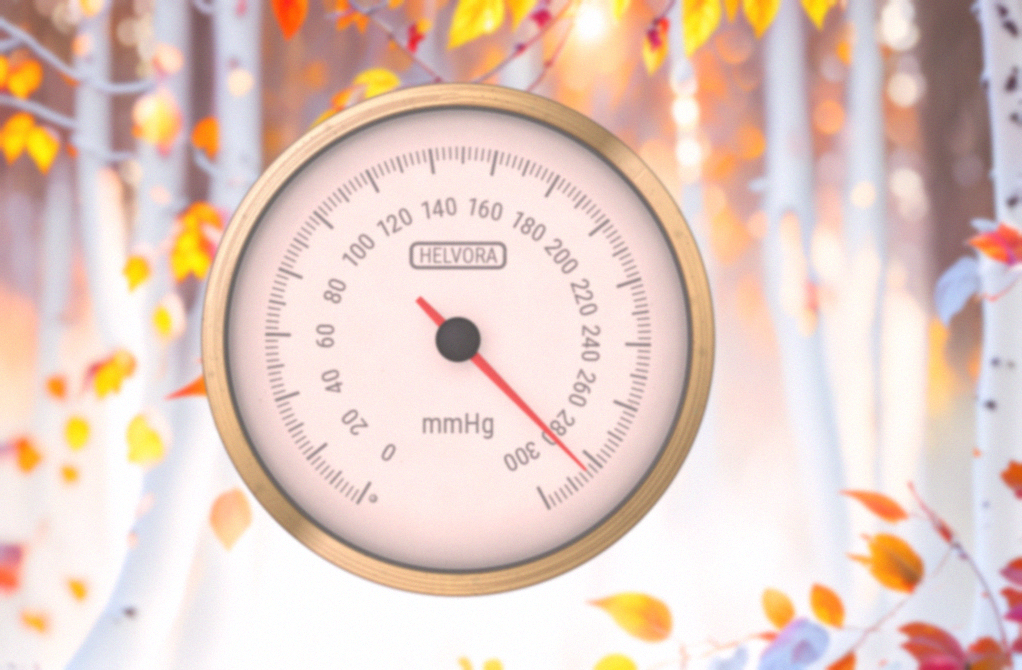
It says 284 mmHg
